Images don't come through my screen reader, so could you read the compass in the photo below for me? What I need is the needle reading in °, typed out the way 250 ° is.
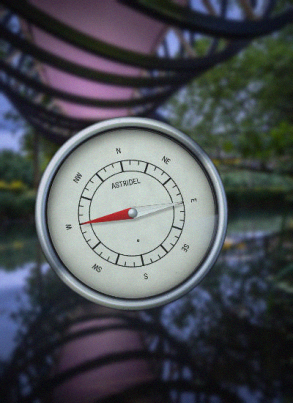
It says 270 °
